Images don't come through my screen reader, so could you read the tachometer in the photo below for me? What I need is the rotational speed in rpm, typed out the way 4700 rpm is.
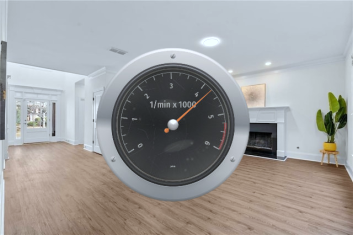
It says 4250 rpm
